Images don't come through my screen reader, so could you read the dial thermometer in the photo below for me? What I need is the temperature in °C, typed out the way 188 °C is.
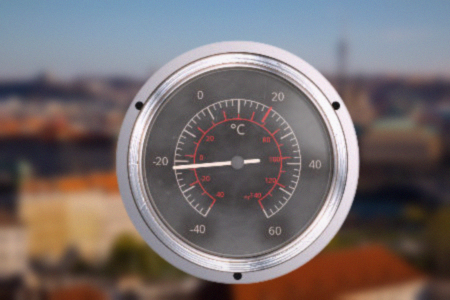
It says -22 °C
